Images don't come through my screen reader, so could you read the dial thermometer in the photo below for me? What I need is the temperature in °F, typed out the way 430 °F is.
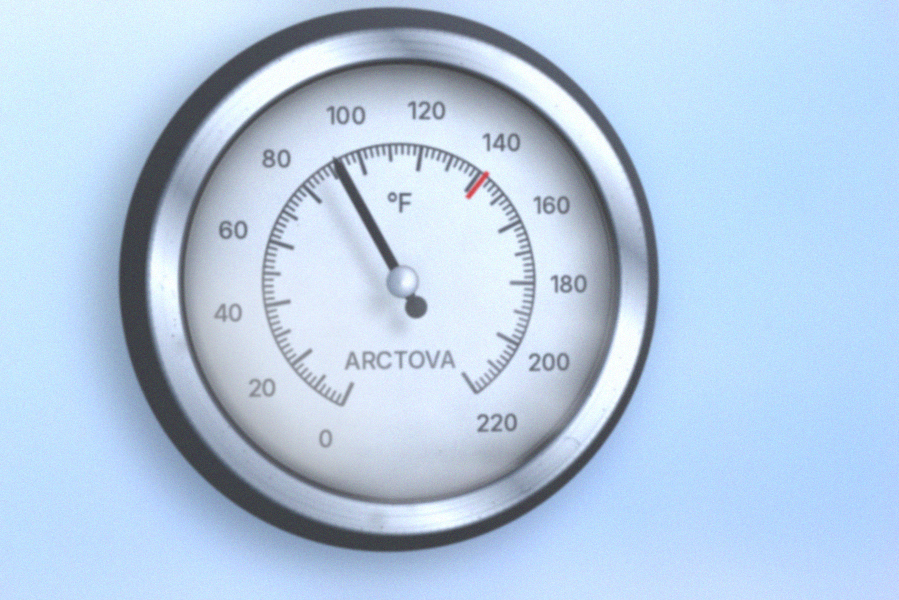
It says 92 °F
